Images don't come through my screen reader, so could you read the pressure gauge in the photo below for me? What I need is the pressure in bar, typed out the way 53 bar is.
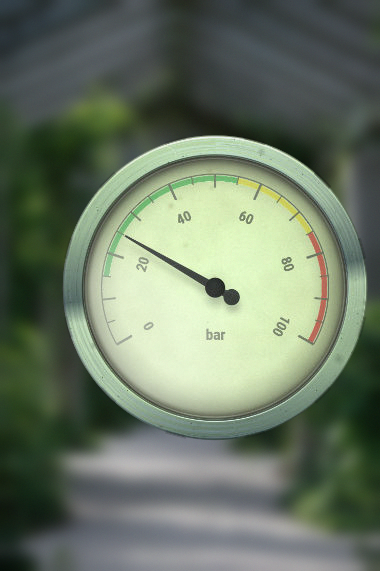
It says 25 bar
